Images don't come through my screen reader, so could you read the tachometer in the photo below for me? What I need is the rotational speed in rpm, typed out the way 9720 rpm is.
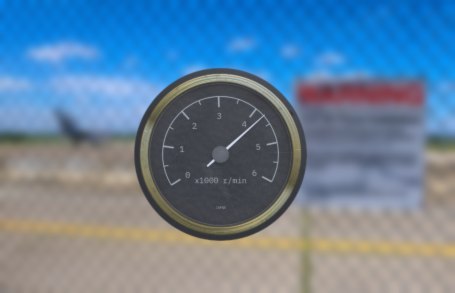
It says 4250 rpm
